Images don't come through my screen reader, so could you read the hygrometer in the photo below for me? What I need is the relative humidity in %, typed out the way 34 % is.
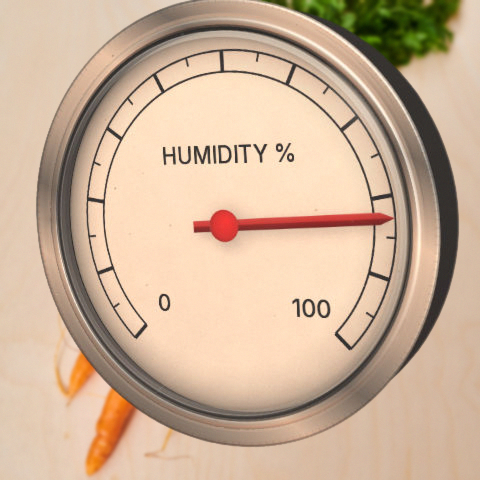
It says 82.5 %
